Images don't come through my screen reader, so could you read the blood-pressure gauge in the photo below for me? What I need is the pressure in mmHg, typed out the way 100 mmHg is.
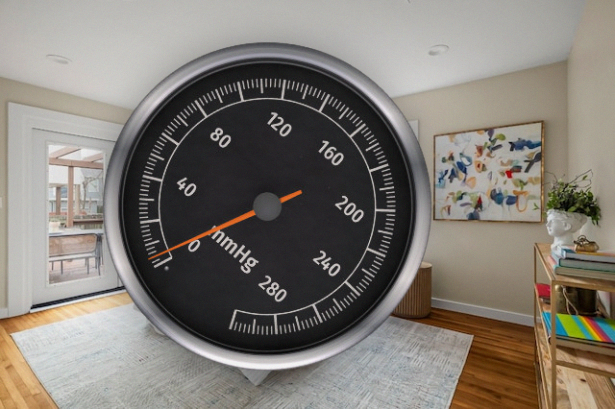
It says 4 mmHg
